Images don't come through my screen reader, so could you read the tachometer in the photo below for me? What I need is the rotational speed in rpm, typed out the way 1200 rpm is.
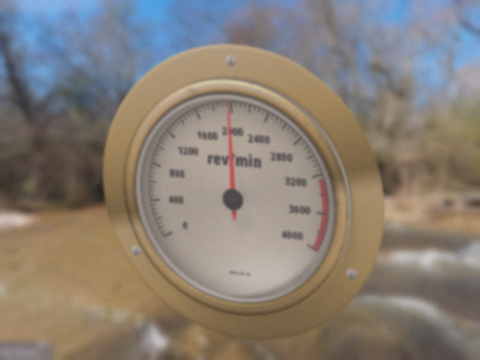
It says 2000 rpm
